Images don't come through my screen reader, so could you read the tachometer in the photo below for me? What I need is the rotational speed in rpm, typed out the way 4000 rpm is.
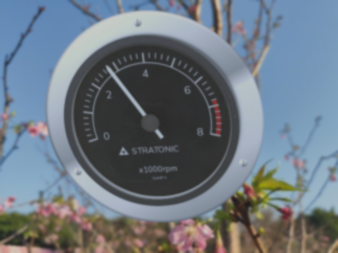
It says 2800 rpm
